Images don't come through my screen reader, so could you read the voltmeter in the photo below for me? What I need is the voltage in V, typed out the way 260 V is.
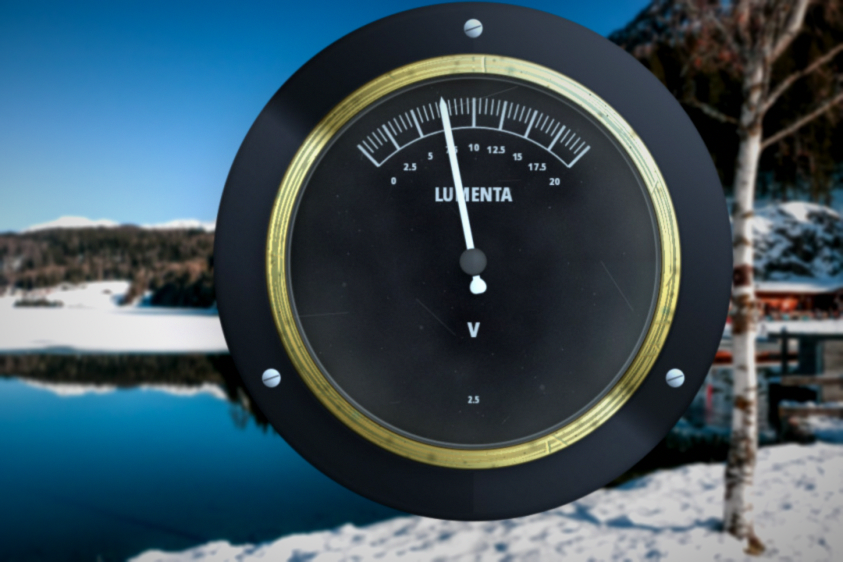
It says 7.5 V
